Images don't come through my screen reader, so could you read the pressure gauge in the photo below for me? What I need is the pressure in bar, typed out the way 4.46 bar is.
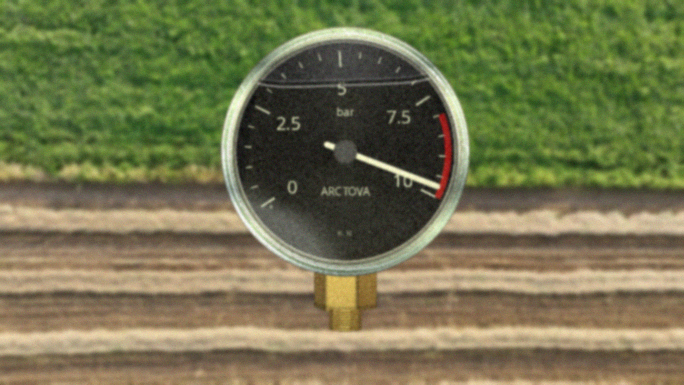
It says 9.75 bar
